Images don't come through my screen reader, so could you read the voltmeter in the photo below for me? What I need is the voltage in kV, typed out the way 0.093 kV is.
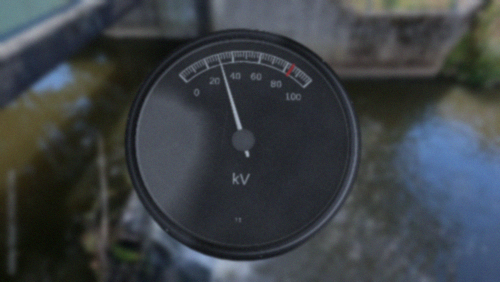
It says 30 kV
